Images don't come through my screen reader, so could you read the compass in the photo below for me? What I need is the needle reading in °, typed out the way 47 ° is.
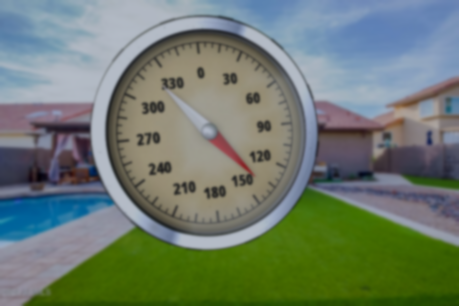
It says 140 °
